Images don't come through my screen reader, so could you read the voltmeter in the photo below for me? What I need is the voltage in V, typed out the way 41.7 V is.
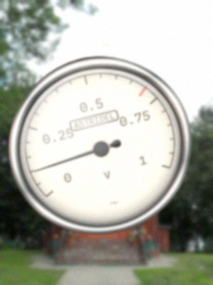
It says 0.1 V
